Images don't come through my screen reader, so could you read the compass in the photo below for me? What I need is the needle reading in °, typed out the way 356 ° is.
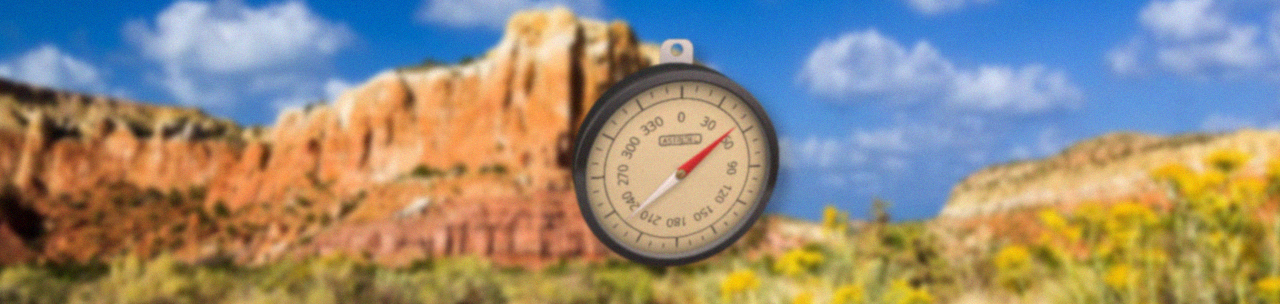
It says 50 °
